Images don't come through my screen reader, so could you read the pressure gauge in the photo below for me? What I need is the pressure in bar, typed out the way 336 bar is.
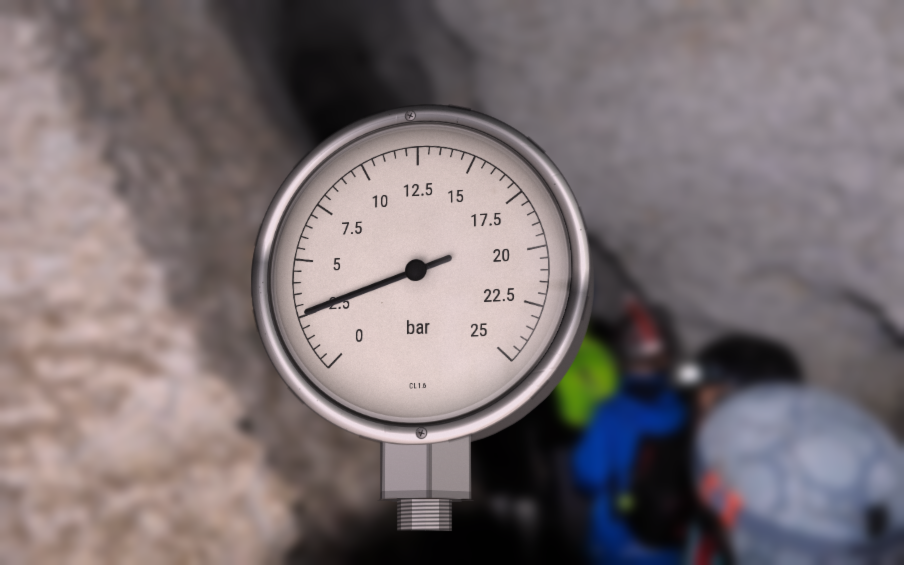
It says 2.5 bar
